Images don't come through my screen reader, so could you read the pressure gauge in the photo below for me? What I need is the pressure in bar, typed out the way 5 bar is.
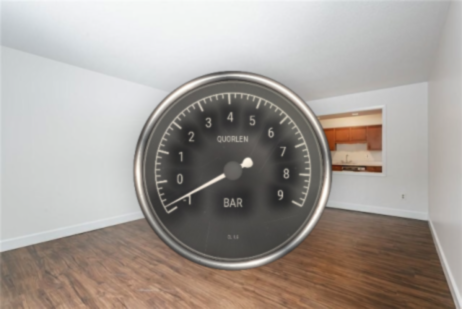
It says -0.8 bar
